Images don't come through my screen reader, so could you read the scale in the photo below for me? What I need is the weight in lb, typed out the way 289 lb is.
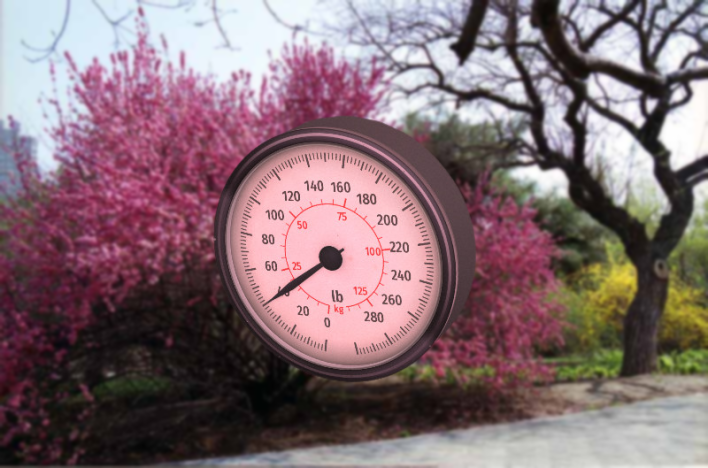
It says 40 lb
